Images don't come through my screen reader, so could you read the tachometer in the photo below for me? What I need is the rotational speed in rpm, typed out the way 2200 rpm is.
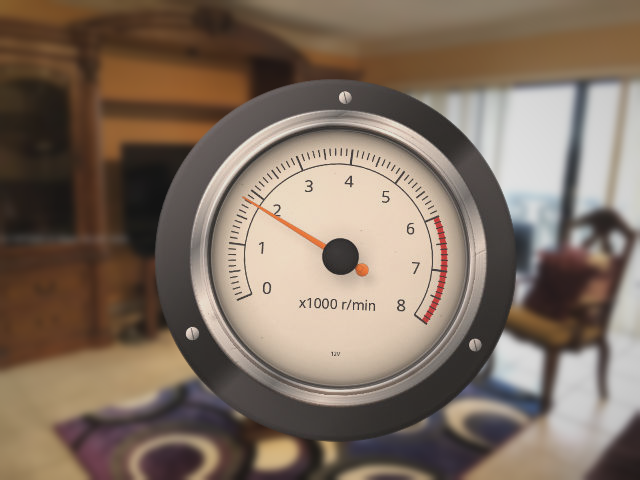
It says 1800 rpm
